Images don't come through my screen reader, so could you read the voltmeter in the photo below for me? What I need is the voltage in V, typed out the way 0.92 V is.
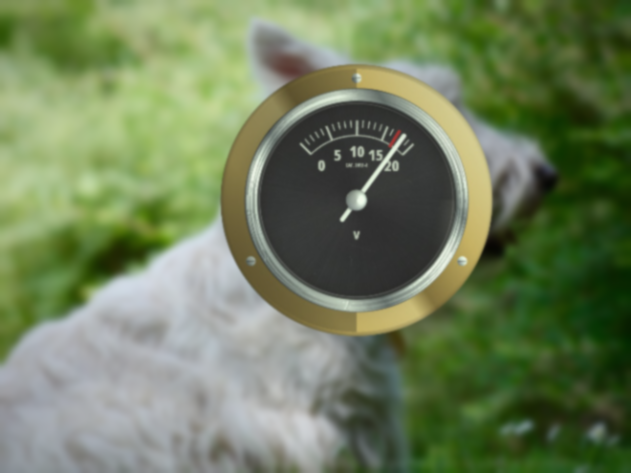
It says 18 V
